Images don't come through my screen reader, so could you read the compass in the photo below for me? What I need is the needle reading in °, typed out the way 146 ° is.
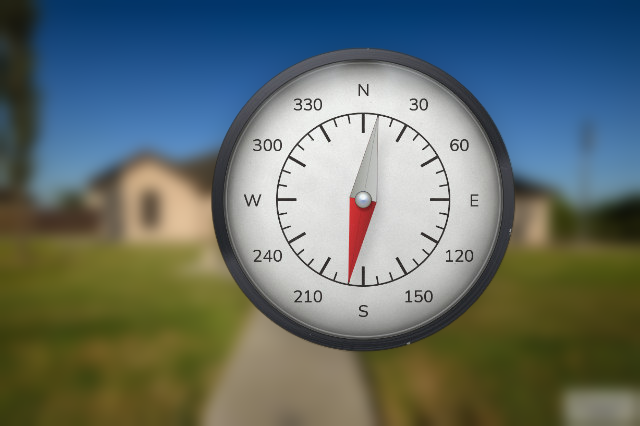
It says 190 °
